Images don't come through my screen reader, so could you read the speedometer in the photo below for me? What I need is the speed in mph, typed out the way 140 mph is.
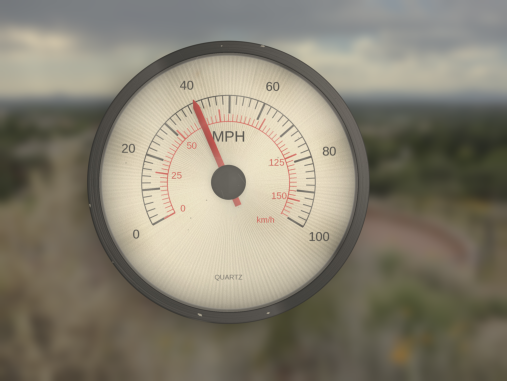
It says 40 mph
